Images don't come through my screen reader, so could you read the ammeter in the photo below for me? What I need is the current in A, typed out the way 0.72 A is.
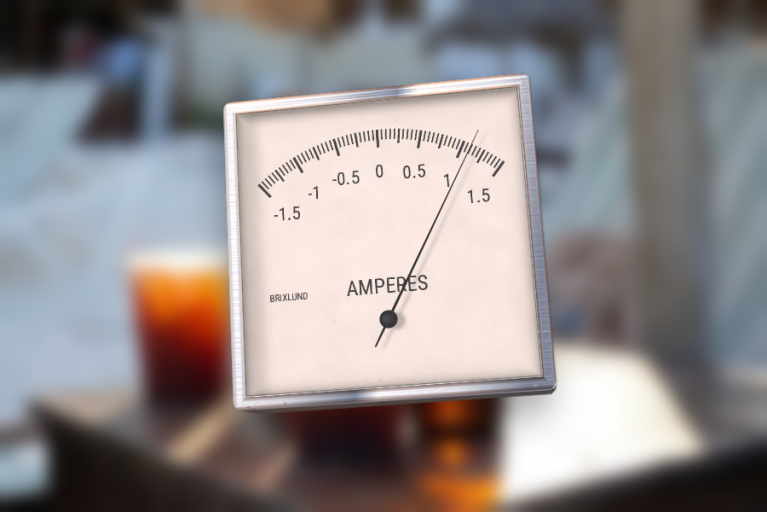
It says 1.1 A
